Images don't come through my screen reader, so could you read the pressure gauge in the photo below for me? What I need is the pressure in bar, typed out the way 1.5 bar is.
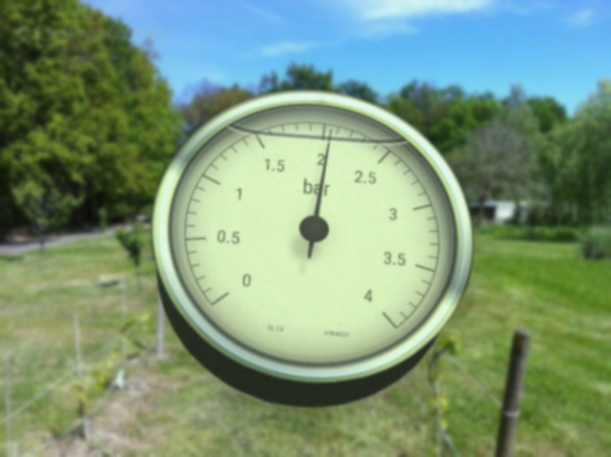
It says 2.05 bar
